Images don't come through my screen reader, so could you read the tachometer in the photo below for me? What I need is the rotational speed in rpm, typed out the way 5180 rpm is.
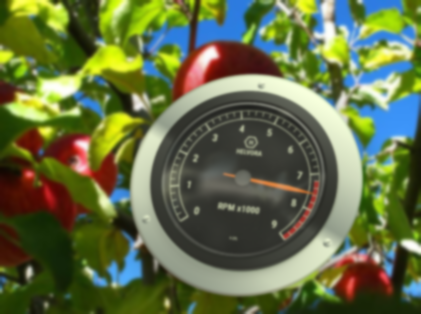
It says 7600 rpm
